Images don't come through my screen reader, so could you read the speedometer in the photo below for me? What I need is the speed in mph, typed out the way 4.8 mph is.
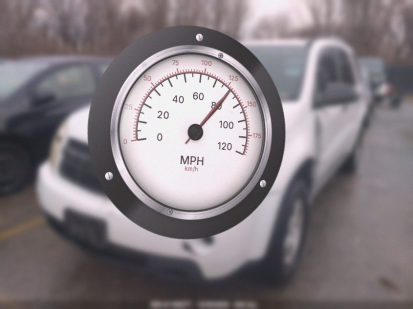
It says 80 mph
